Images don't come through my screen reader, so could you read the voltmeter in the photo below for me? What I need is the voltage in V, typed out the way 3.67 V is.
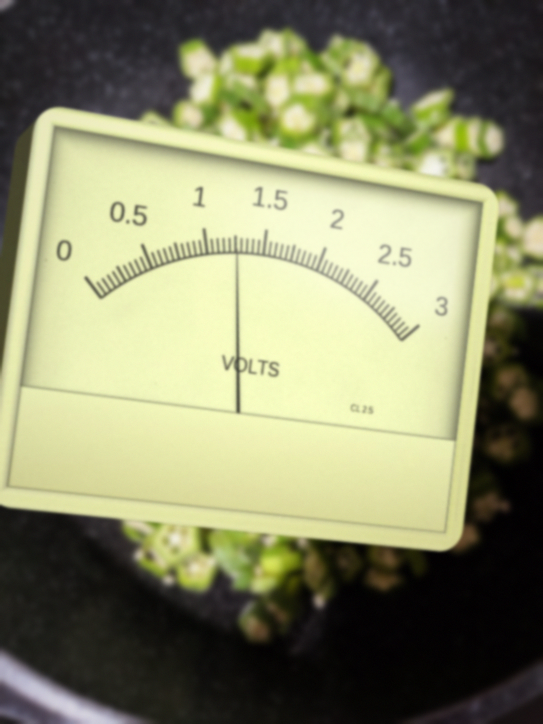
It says 1.25 V
